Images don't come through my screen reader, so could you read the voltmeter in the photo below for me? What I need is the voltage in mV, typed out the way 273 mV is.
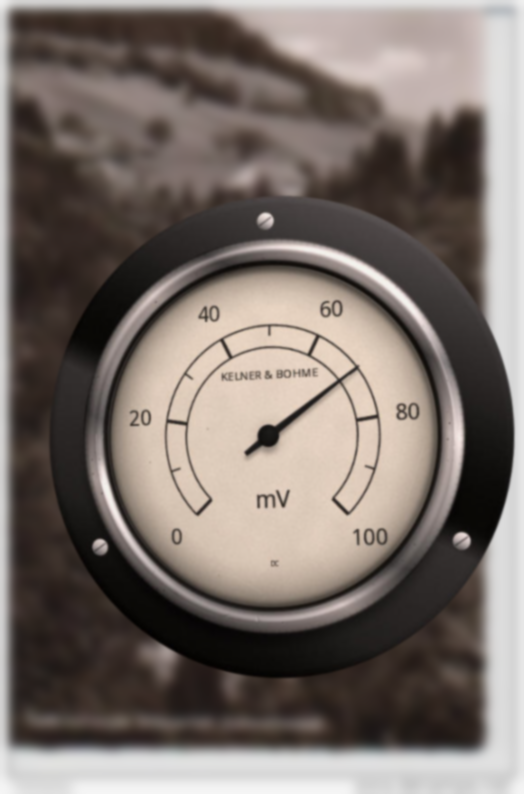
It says 70 mV
